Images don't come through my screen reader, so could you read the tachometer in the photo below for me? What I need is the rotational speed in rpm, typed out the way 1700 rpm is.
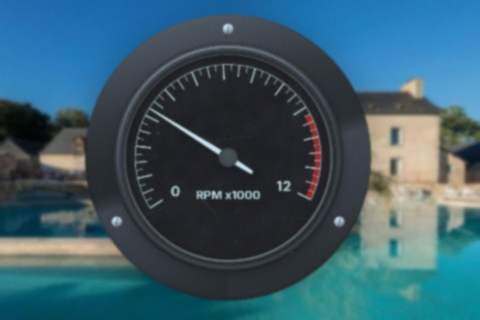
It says 3250 rpm
